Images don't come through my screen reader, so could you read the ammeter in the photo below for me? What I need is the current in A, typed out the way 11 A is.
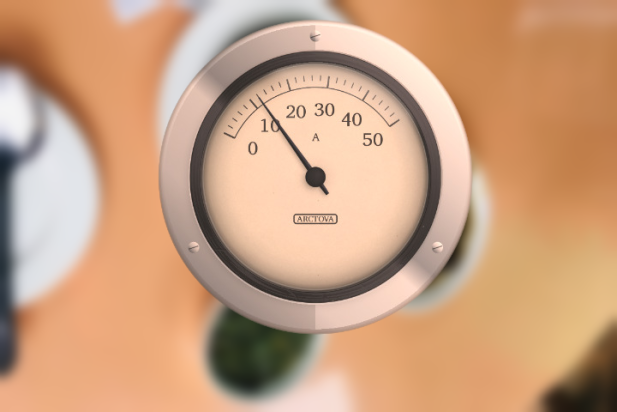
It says 12 A
